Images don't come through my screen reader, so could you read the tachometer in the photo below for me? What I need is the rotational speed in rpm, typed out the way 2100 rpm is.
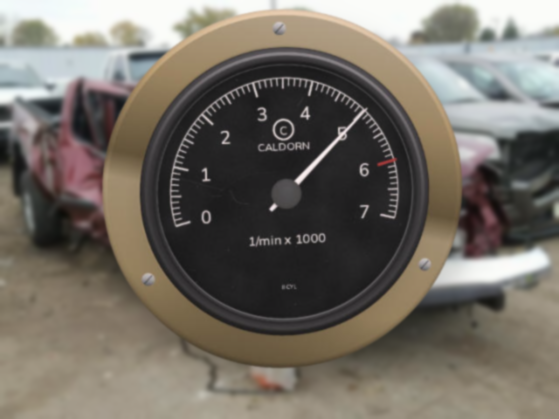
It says 5000 rpm
